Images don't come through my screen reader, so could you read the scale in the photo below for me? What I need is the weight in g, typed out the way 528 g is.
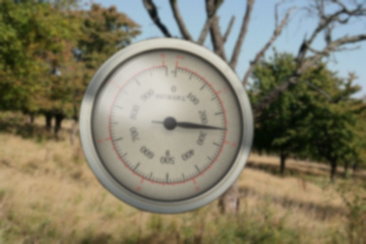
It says 250 g
